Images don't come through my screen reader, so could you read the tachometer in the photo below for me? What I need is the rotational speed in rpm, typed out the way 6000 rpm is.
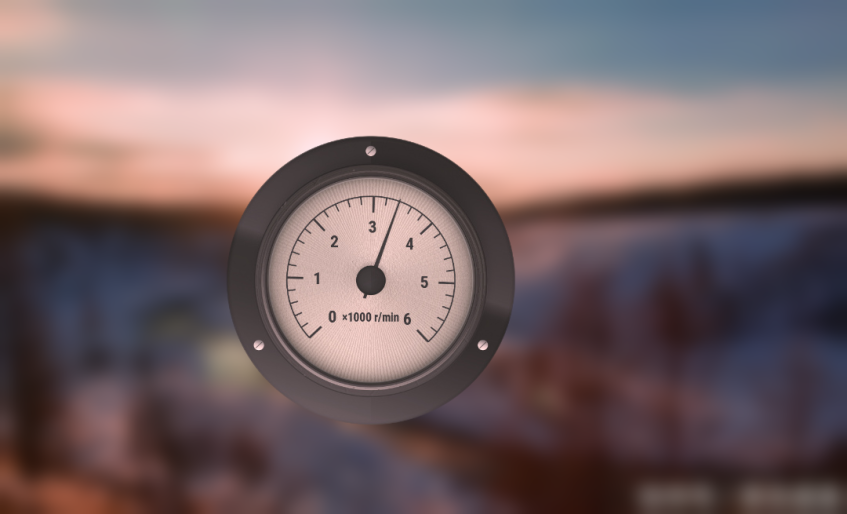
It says 3400 rpm
